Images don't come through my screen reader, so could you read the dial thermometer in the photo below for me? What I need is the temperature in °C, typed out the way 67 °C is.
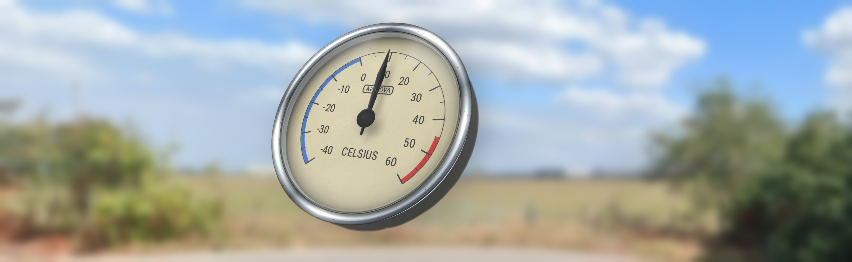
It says 10 °C
